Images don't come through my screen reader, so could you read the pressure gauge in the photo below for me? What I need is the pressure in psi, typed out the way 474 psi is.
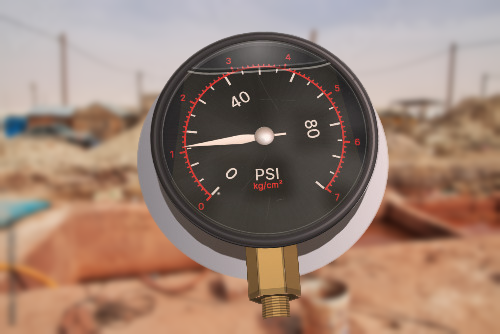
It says 15 psi
